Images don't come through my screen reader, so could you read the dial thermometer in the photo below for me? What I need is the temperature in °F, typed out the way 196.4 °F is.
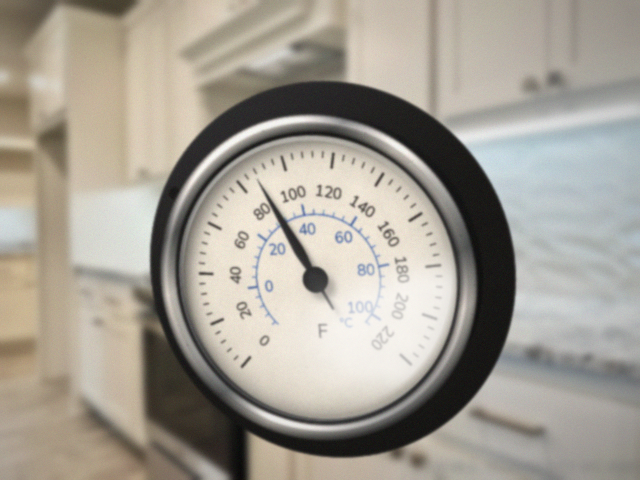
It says 88 °F
